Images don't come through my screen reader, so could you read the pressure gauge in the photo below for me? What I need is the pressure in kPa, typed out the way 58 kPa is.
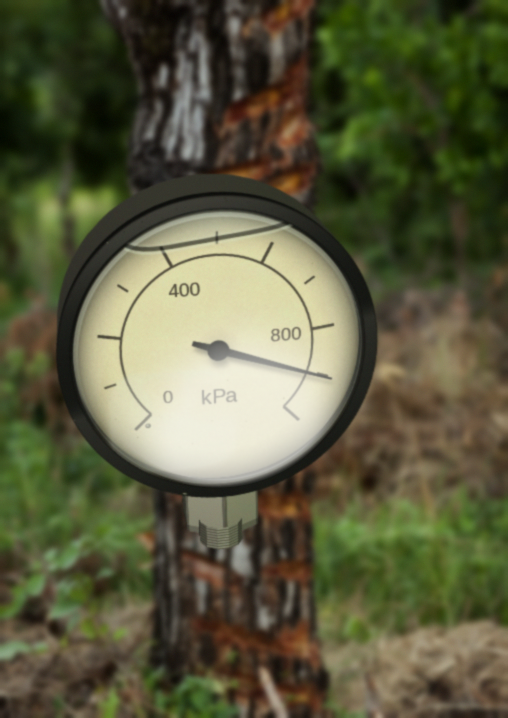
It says 900 kPa
